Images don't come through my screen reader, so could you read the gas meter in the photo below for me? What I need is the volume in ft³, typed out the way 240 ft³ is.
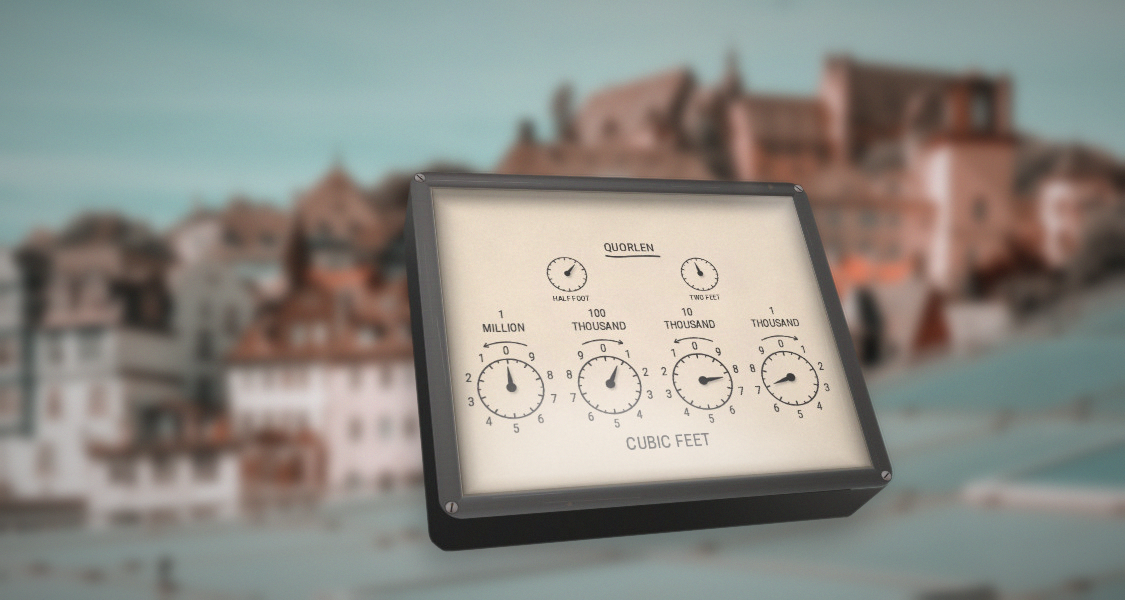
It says 7700 ft³
